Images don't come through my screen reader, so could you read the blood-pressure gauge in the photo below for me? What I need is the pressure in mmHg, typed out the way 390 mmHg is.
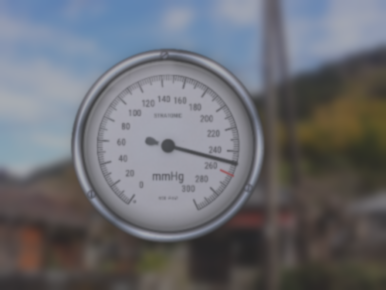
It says 250 mmHg
